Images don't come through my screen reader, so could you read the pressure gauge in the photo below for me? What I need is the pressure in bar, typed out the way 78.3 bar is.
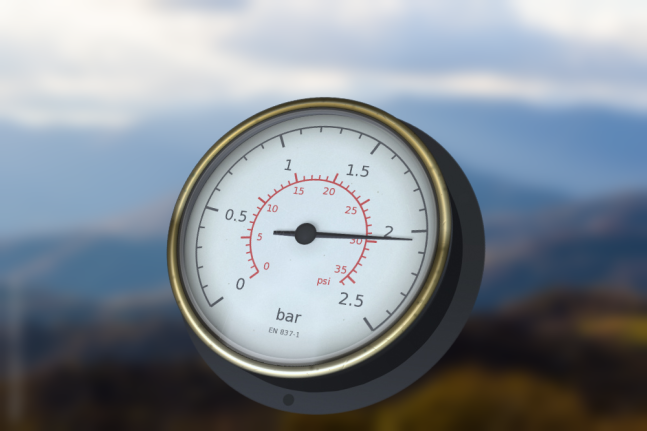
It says 2.05 bar
